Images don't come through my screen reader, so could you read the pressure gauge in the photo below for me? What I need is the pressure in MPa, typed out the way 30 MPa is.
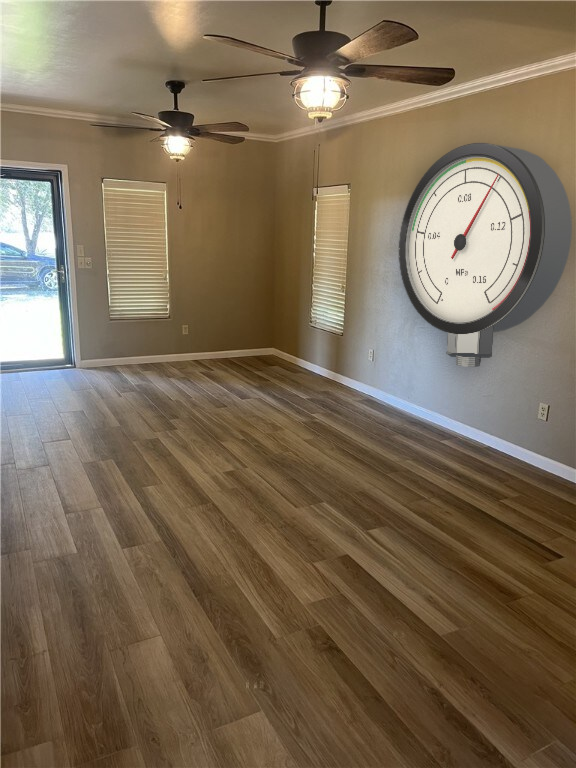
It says 0.1 MPa
